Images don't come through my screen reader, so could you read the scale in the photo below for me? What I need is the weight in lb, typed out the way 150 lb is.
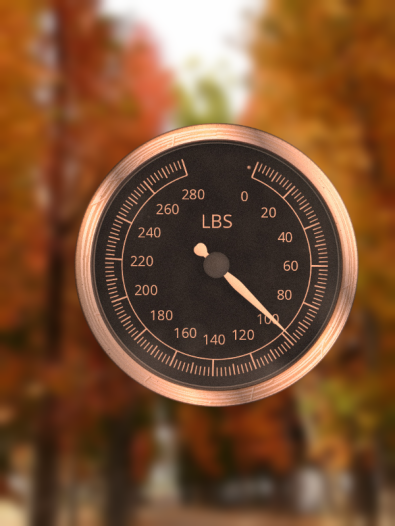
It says 98 lb
